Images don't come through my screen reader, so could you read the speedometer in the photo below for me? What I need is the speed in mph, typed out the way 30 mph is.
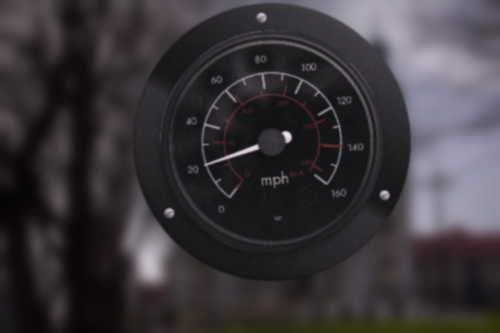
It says 20 mph
